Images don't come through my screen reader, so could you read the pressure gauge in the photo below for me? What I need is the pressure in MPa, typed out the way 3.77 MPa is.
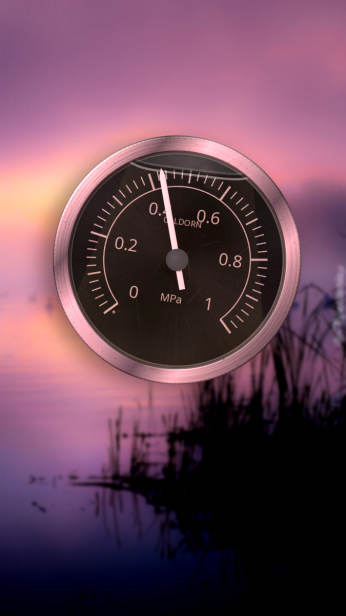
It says 0.43 MPa
